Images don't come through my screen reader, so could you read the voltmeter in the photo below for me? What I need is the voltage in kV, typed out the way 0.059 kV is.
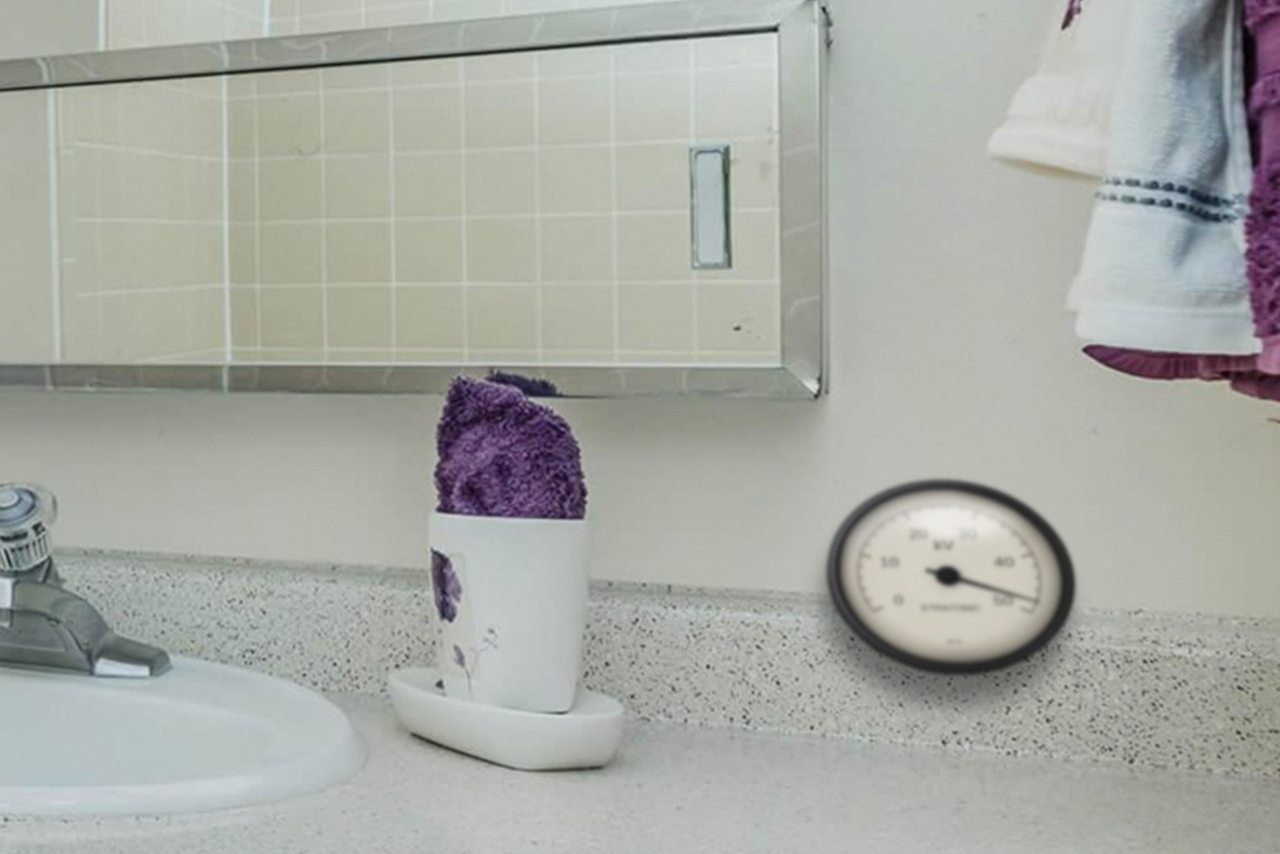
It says 48 kV
